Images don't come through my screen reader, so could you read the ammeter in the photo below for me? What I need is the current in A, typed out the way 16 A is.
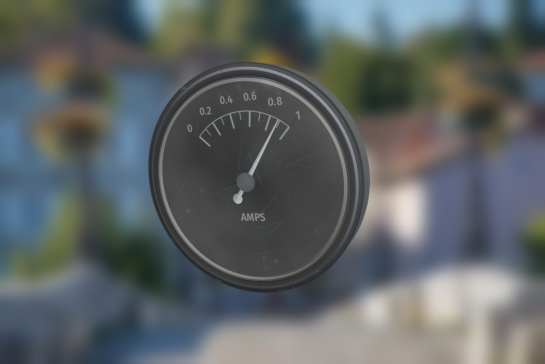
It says 0.9 A
